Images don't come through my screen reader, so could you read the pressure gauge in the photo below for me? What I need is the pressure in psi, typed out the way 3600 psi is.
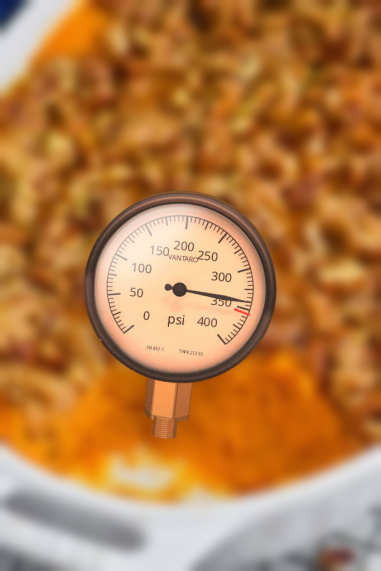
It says 340 psi
